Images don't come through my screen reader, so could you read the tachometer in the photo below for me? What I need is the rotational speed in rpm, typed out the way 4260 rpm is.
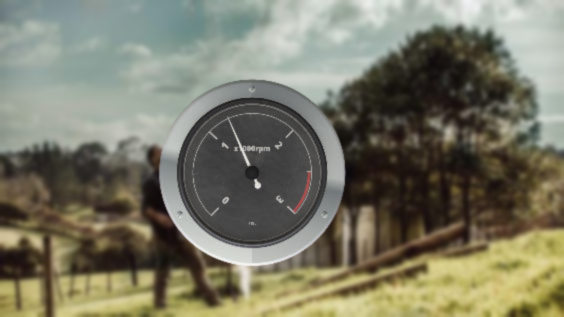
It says 1250 rpm
